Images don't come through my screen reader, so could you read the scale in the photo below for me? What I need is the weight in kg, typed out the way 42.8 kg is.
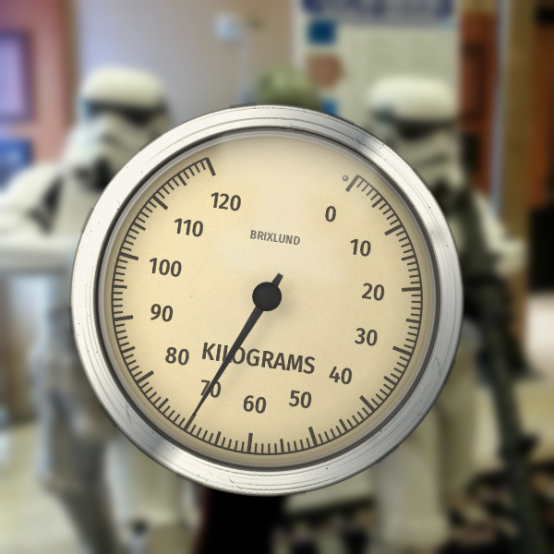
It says 70 kg
